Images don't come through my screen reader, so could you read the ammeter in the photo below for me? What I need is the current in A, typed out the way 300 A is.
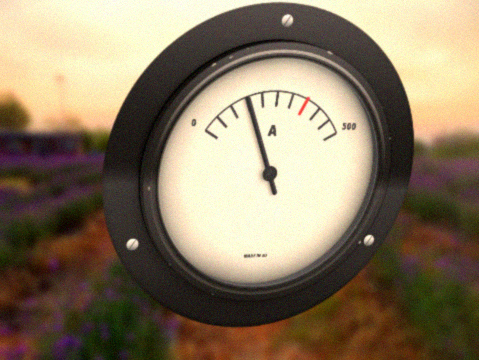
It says 150 A
